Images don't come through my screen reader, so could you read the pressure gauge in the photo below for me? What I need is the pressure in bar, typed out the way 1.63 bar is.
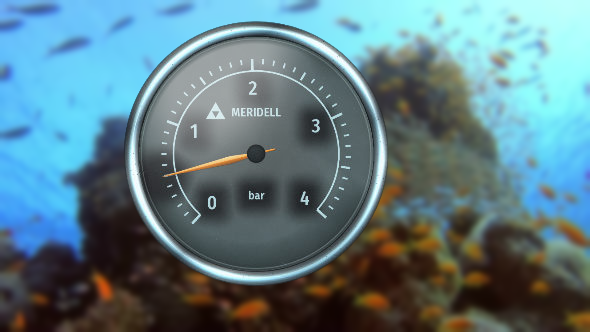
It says 0.5 bar
